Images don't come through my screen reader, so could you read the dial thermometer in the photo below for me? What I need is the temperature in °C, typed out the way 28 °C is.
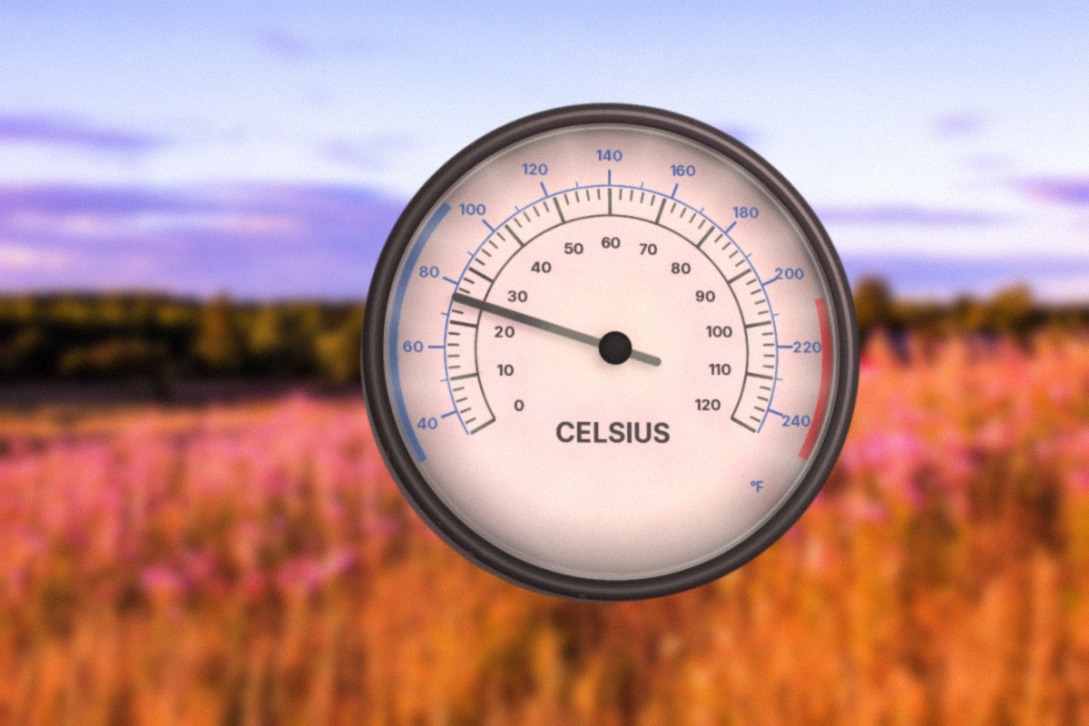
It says 24 °C
